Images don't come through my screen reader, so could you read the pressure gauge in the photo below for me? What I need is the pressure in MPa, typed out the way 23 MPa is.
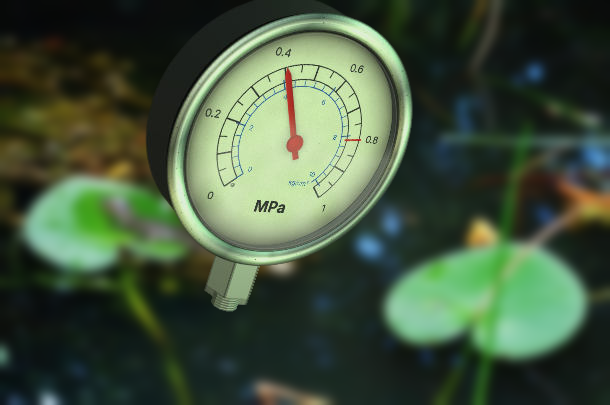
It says 0.4 MPa
